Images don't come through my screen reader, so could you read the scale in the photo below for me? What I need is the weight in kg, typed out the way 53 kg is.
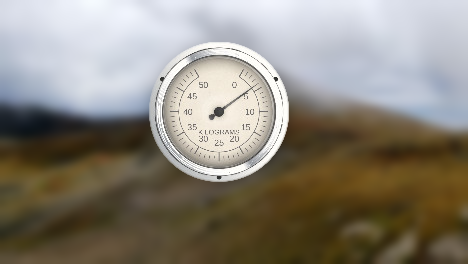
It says 4 kg
